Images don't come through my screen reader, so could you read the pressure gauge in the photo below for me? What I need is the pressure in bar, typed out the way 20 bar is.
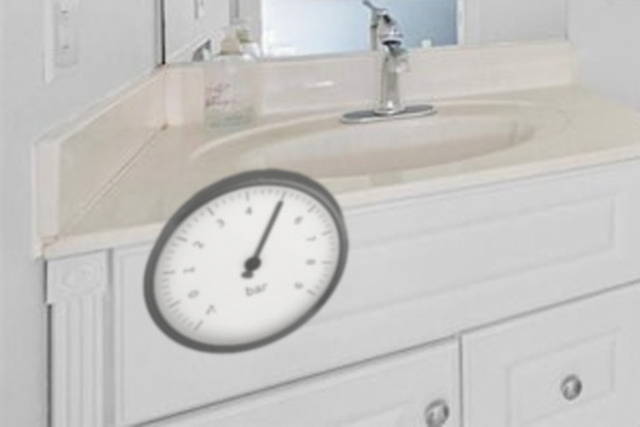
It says 5 bar
